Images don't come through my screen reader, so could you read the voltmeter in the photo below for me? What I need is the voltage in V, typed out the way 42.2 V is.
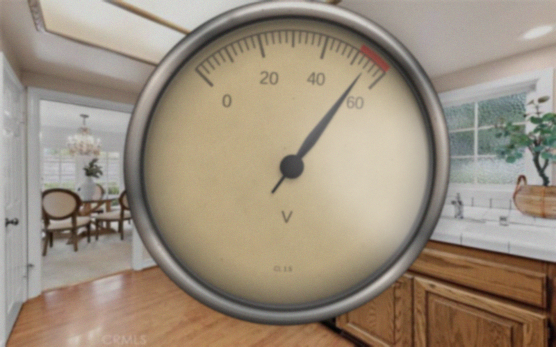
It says 54 V
